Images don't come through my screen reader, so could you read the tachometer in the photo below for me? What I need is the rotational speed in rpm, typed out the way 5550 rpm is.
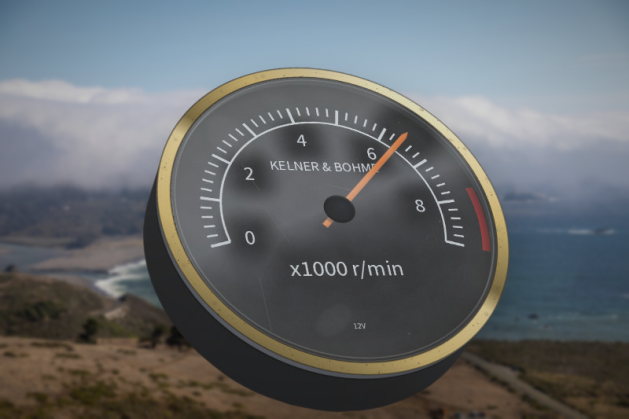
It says 6400 rpm
